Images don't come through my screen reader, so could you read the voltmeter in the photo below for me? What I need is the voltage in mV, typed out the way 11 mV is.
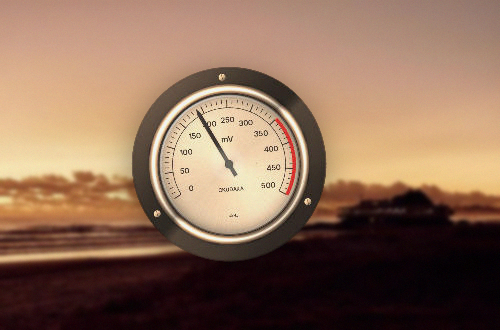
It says 190 mV
